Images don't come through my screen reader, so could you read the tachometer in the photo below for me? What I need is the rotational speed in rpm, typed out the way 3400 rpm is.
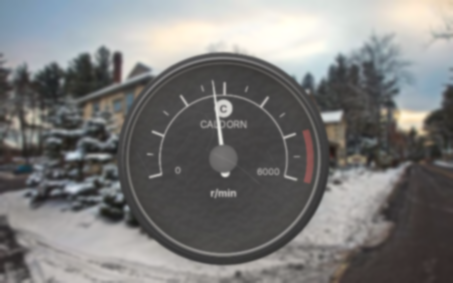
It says 2750 rpm
